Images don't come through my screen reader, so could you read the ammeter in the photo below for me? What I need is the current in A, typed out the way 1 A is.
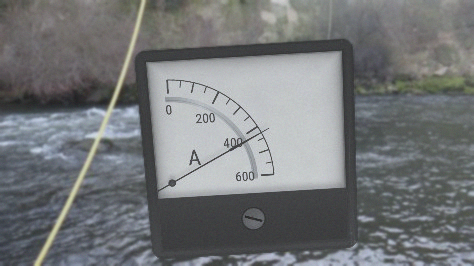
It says 425 A
